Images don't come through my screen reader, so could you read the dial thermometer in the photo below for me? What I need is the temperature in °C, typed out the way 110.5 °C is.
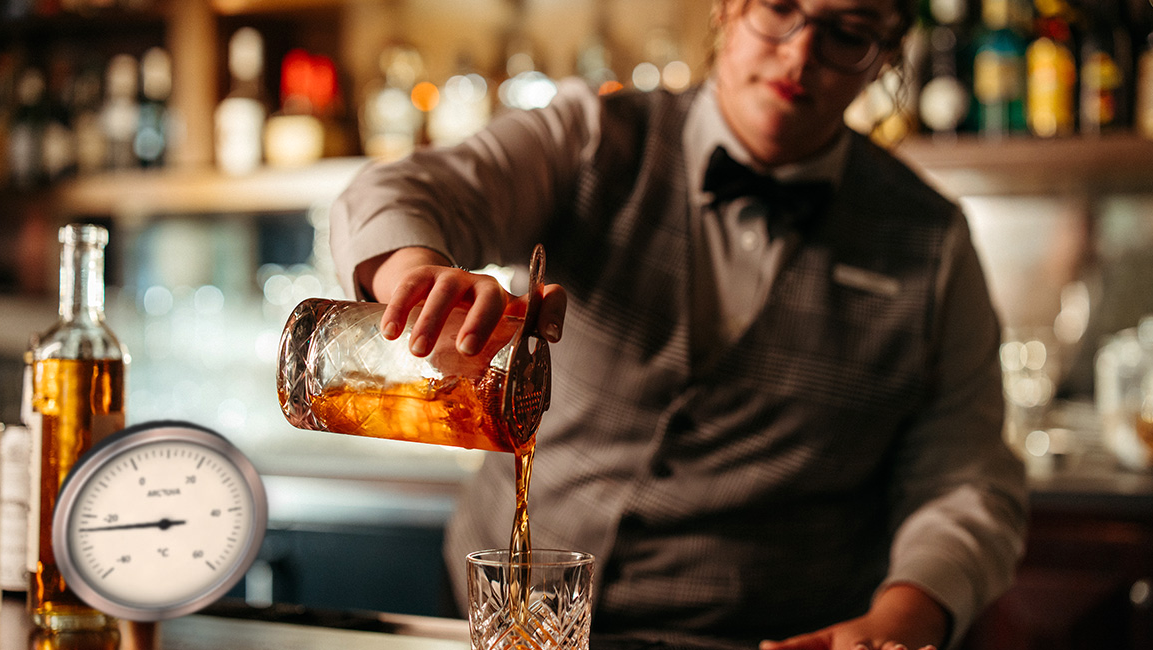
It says -24 °C
